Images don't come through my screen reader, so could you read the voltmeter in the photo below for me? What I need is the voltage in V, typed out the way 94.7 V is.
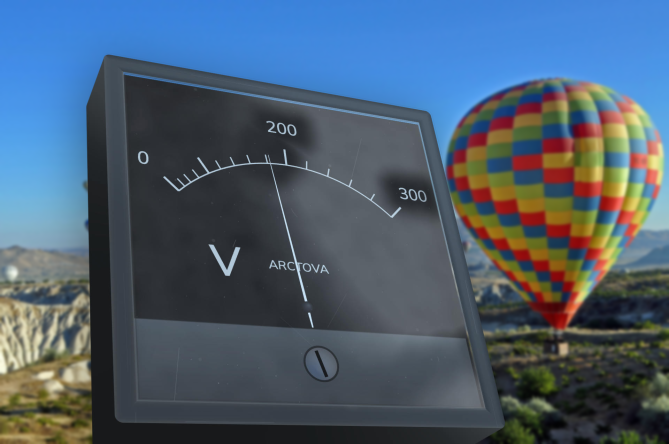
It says 180 V
